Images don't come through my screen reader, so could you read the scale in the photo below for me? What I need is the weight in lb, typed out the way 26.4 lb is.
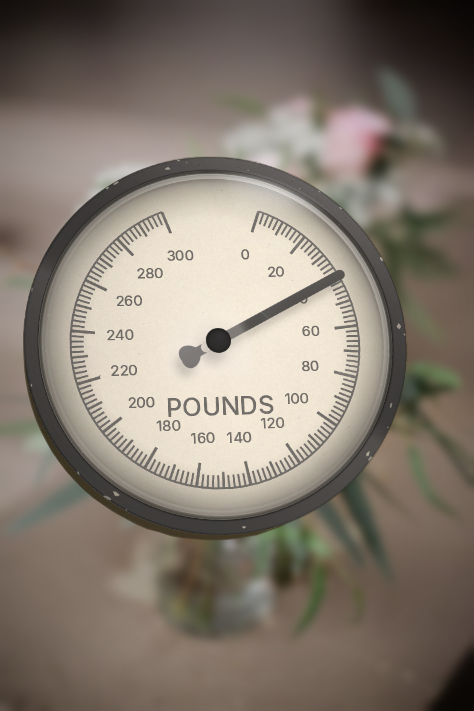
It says 40 lb
